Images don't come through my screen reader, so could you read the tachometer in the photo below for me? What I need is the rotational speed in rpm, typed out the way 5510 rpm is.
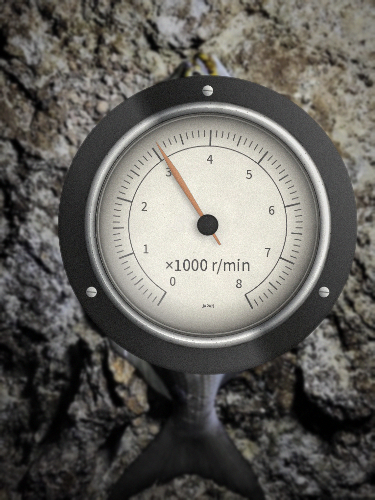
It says 3100 rpm
